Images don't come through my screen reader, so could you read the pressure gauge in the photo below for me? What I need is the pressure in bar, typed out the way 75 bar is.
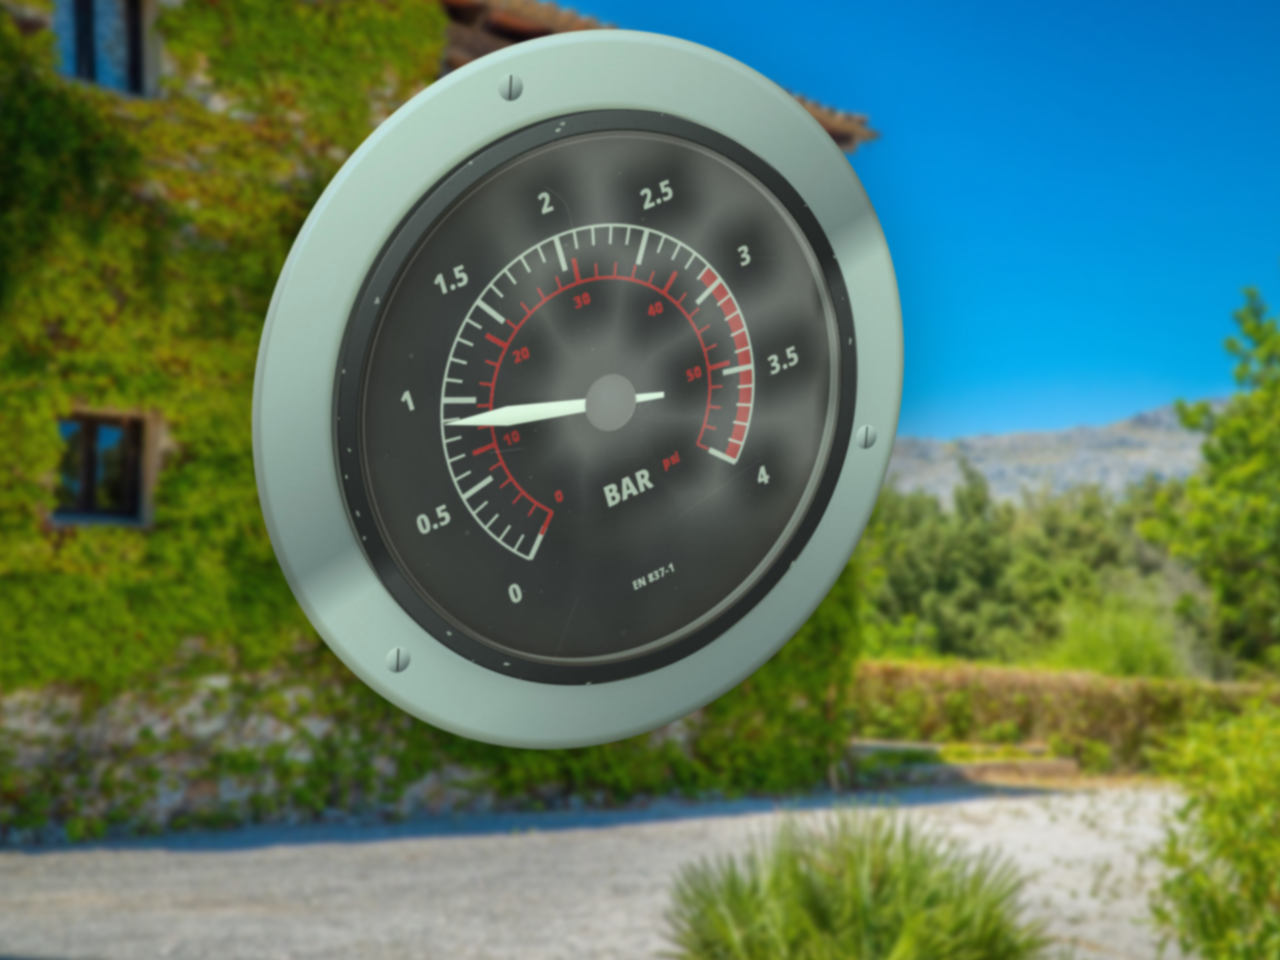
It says 0.9 bar
